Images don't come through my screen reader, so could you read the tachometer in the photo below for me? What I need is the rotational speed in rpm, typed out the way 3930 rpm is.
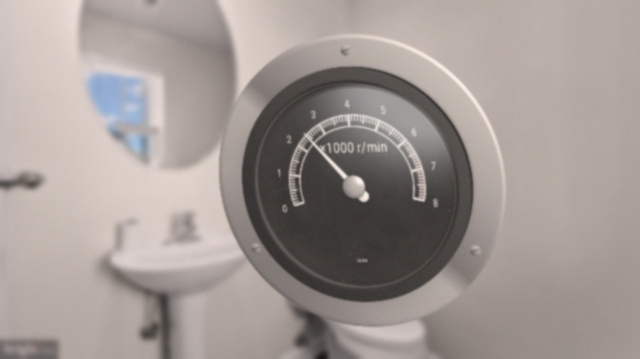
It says 2500 rpm
